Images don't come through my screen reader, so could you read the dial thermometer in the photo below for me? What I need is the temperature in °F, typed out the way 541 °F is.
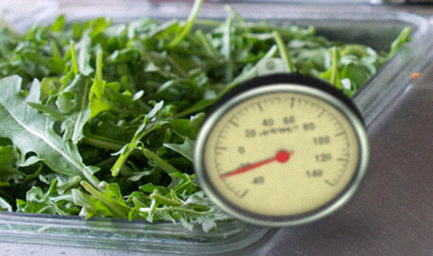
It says -20 °F
